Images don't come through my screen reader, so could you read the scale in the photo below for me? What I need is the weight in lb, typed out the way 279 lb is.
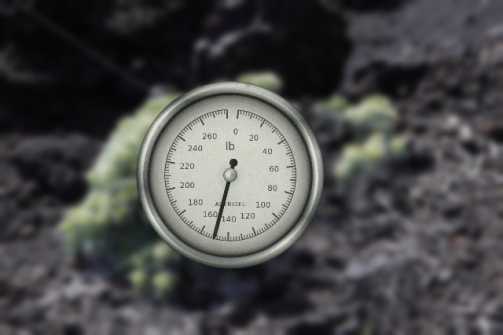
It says 150 lb
